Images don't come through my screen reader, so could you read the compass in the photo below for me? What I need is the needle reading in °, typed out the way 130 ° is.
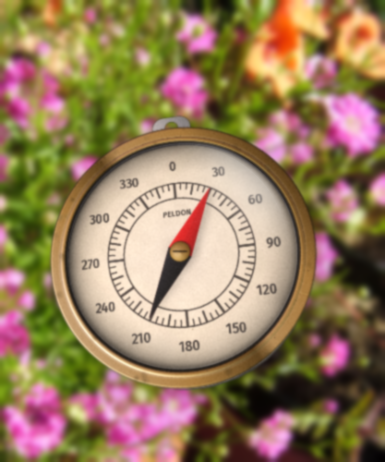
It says 30 °
